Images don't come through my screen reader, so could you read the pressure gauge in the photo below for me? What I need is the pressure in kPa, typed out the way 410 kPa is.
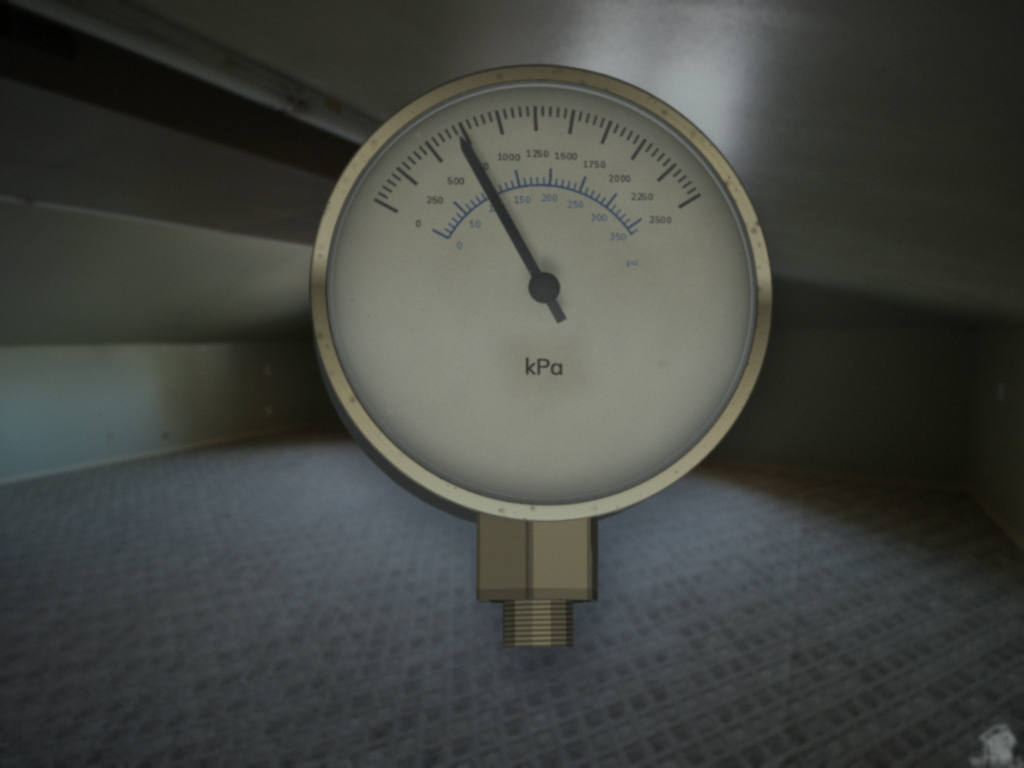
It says 700 kPa
